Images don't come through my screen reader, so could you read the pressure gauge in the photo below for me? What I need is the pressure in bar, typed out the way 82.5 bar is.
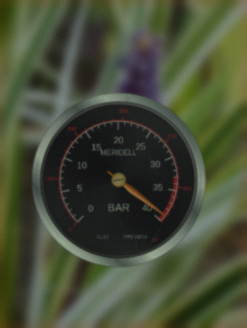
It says 39 bar
